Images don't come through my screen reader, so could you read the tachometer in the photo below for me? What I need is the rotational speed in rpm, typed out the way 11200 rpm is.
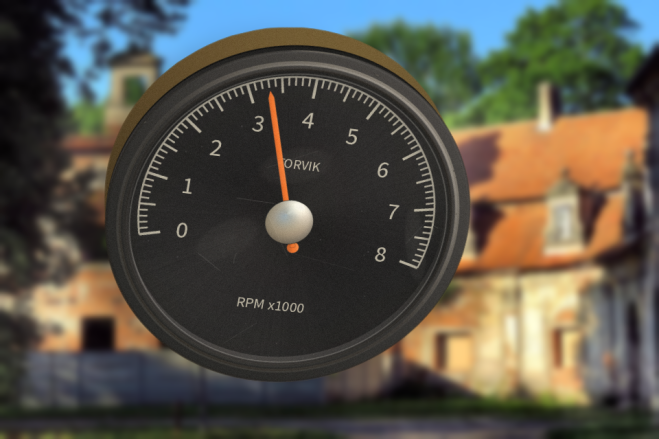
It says 3300 rpm
